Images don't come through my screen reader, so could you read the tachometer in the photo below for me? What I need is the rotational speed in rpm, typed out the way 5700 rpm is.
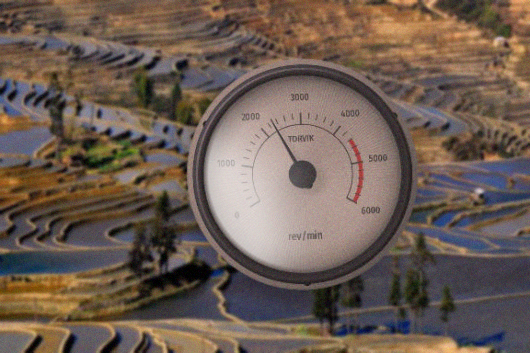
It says 2300 rpm
